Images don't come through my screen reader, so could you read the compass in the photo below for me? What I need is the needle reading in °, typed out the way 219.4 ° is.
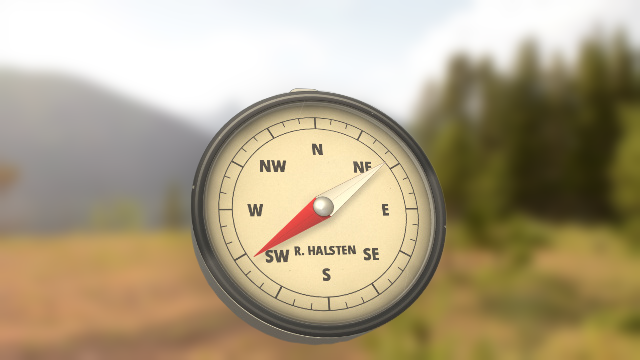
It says 235 °
